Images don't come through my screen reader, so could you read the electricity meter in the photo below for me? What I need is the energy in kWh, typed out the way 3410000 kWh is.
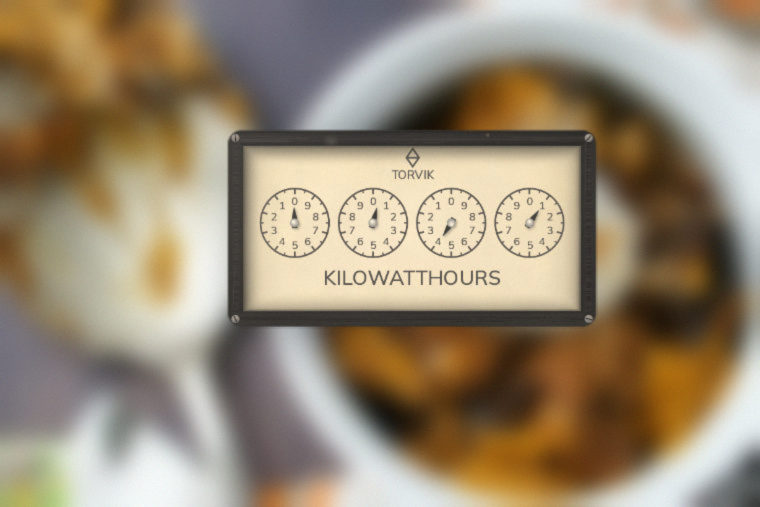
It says 41 kWh
